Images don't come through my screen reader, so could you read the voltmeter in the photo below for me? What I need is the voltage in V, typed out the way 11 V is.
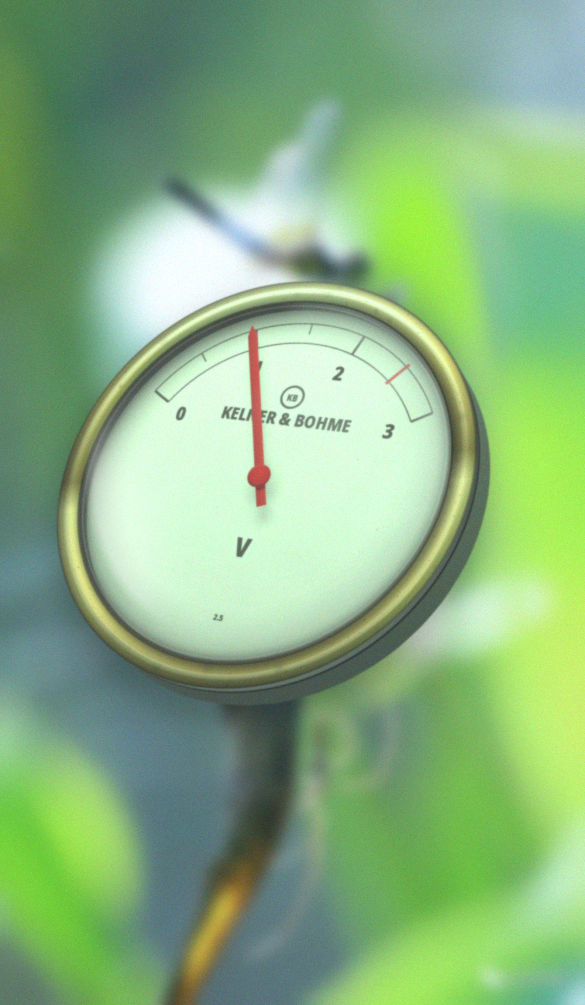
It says 1 V
